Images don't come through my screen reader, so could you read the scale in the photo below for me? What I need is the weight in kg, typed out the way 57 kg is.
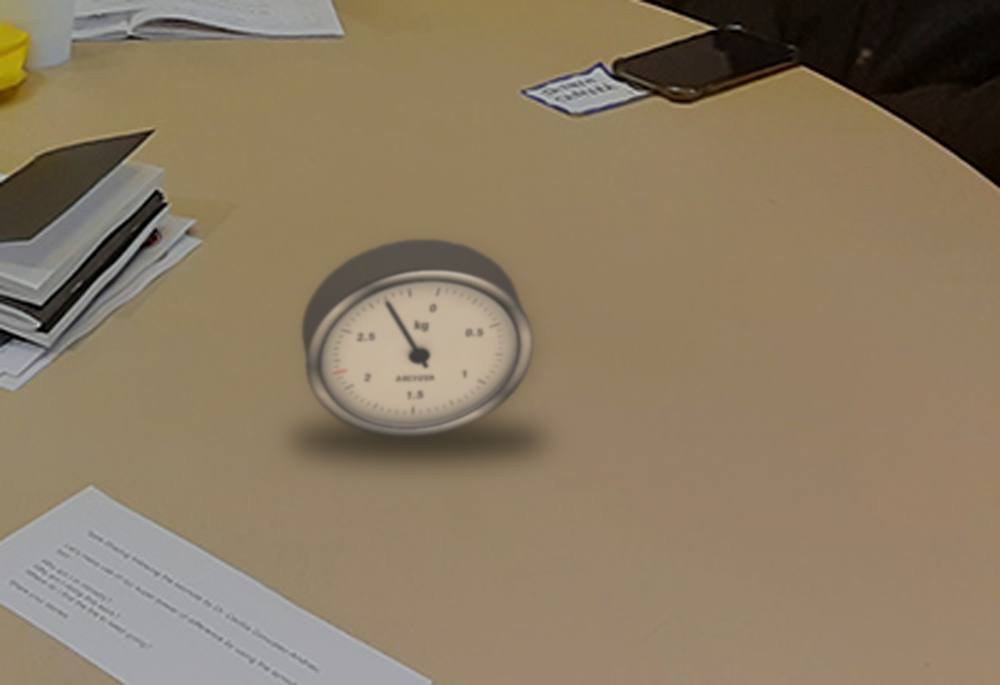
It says 2.85 kg
